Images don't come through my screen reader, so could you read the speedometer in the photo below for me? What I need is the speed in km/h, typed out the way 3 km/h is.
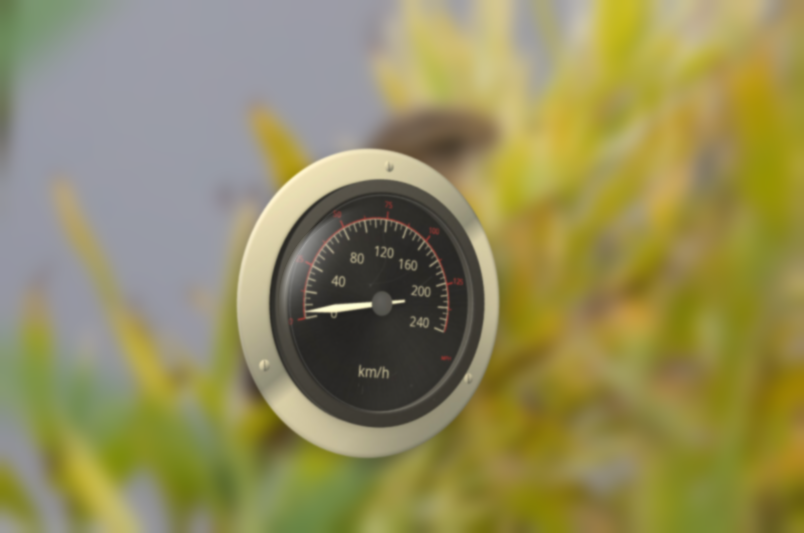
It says 5 km/h
